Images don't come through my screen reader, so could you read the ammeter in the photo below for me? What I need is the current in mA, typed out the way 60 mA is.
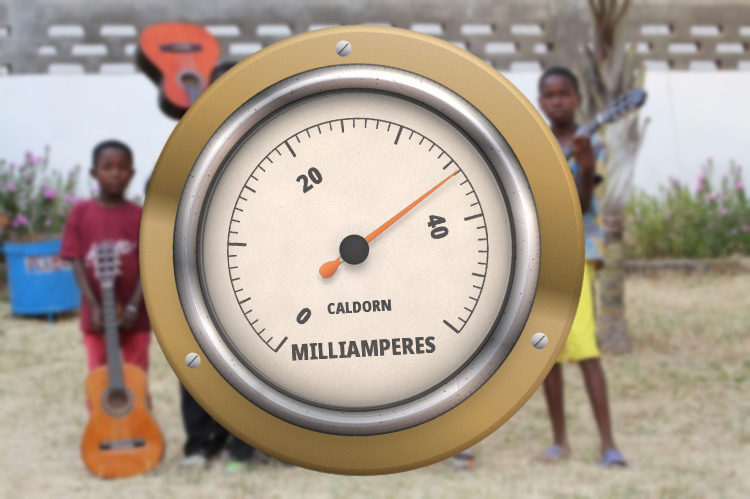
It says 36 mA
